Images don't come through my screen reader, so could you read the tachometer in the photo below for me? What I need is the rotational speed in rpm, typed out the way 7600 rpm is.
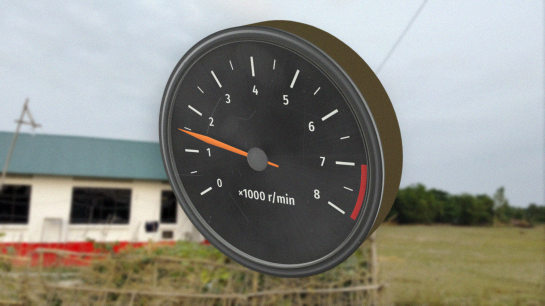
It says 1500 rpm
